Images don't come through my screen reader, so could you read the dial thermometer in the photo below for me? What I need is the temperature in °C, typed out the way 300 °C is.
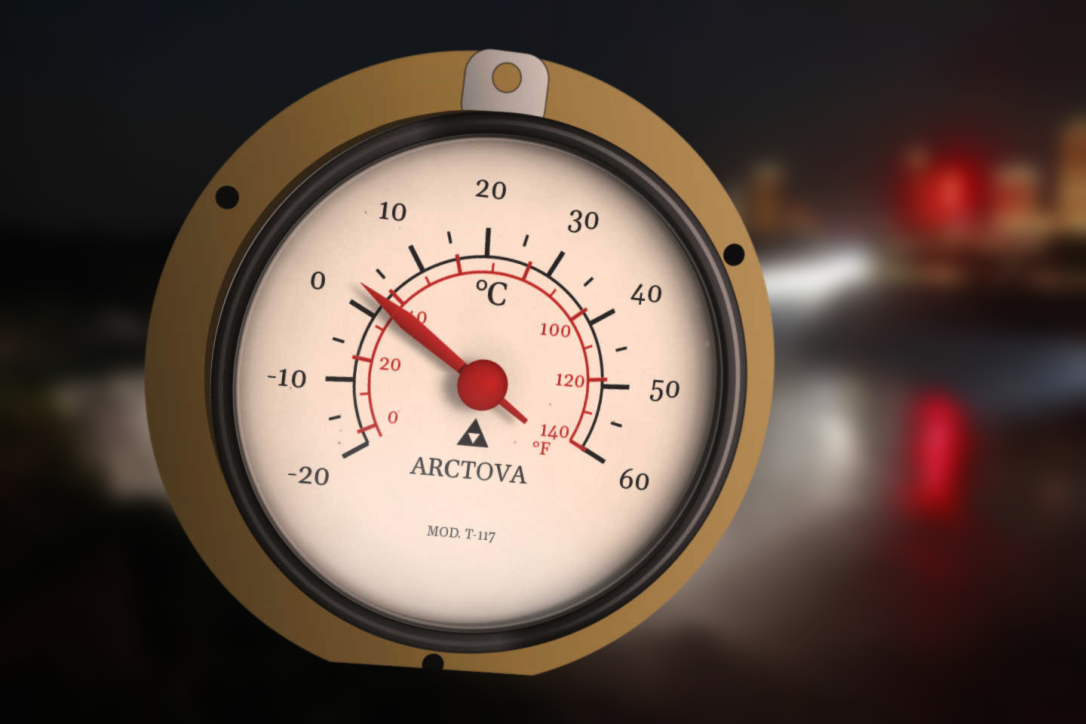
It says 2.5 °C
